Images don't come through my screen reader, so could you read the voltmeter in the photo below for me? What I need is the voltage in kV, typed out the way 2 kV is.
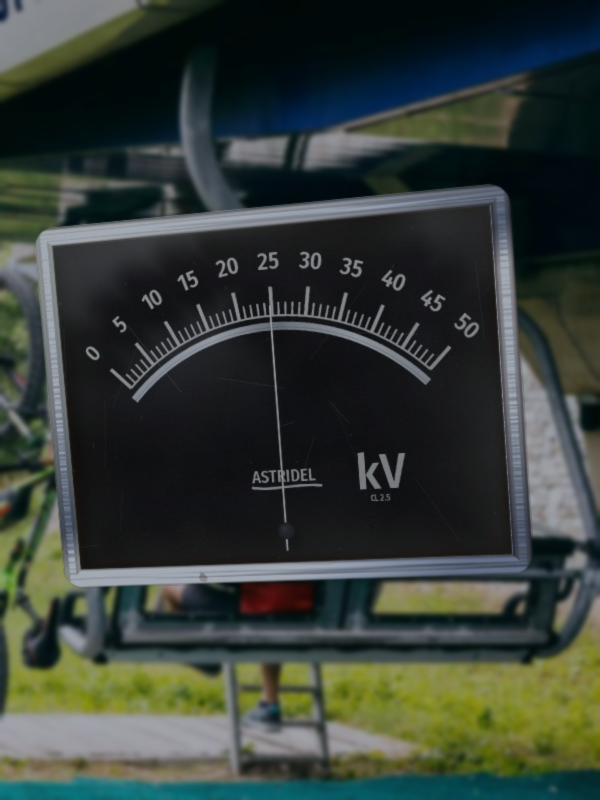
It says 25 kV
